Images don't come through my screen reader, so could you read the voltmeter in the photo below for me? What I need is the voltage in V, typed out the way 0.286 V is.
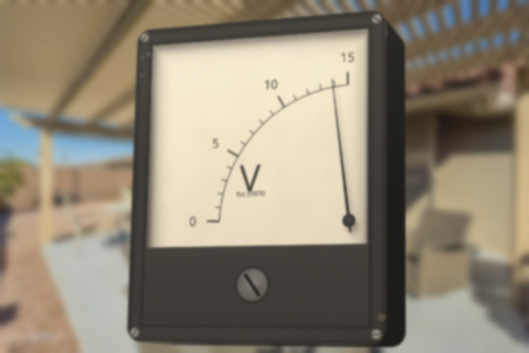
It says 14 V
